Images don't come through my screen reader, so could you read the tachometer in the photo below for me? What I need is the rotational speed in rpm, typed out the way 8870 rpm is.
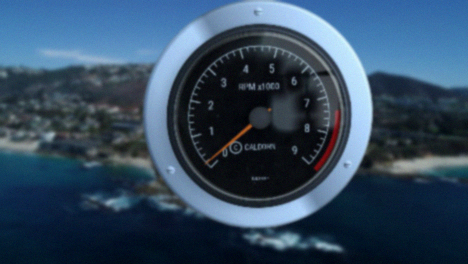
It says 200 rpm
